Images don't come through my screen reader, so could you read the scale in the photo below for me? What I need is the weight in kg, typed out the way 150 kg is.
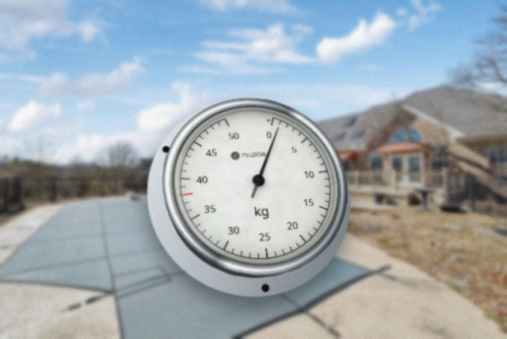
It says 1 kg
